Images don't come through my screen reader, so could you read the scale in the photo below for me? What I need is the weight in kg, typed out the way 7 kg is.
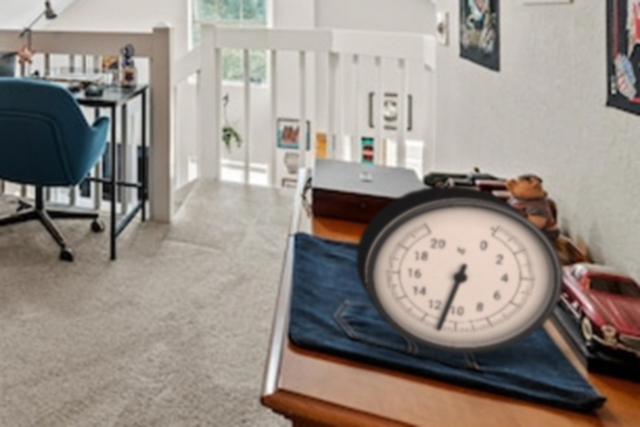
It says 11 kg
